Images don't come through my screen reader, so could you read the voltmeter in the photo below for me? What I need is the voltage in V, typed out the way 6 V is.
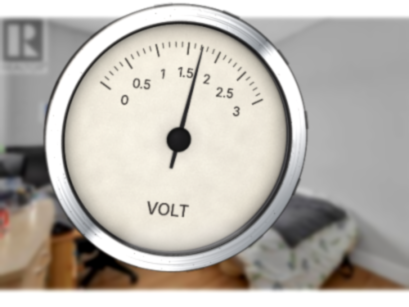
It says 1.7 V
